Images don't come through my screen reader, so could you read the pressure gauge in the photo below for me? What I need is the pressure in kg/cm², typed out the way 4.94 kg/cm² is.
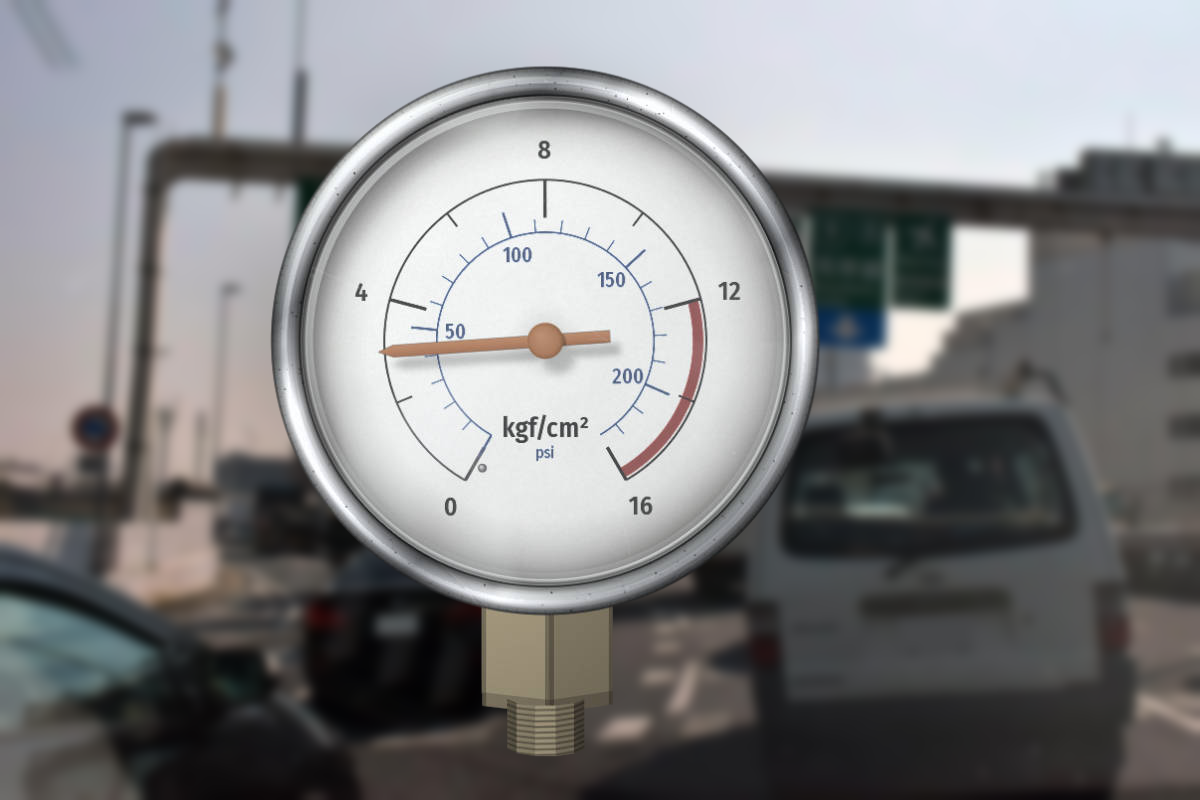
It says 3 kg/cm²
